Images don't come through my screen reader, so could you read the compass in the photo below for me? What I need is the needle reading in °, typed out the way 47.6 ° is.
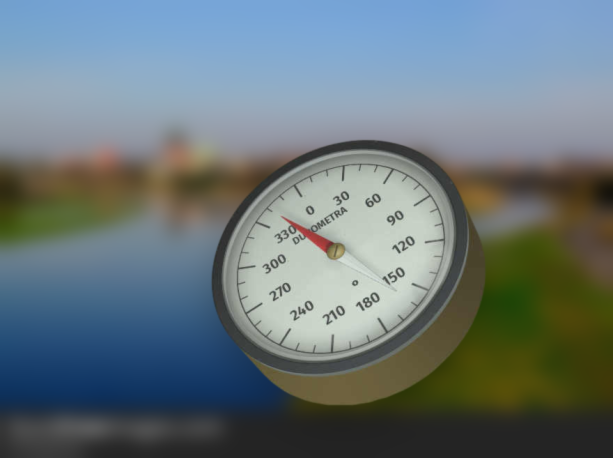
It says 340 °
